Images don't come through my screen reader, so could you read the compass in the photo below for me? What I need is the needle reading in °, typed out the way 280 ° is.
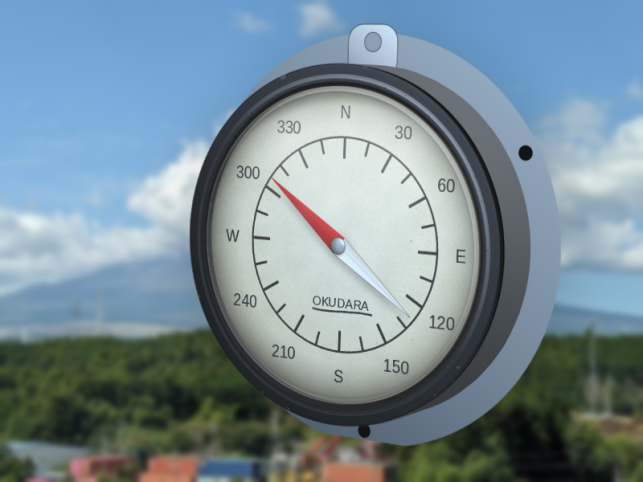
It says 307.5 °
